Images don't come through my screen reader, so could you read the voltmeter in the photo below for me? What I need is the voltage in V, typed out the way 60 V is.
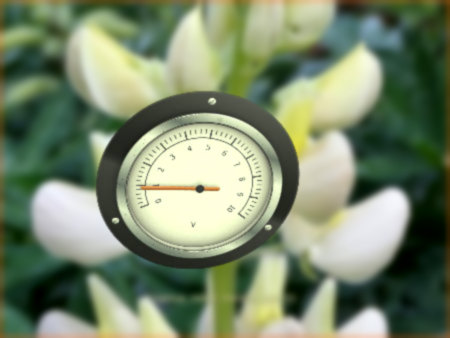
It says 1 V
